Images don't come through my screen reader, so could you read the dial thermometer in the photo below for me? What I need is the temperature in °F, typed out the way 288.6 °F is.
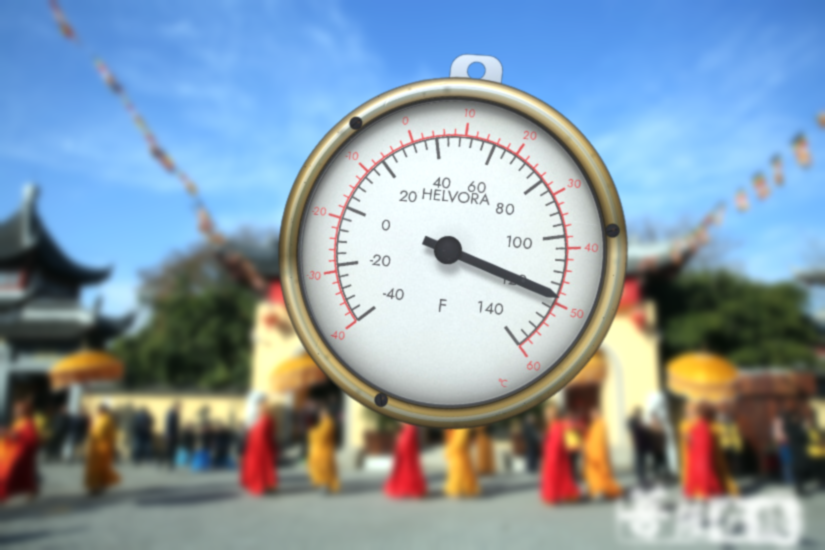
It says 120 °F
